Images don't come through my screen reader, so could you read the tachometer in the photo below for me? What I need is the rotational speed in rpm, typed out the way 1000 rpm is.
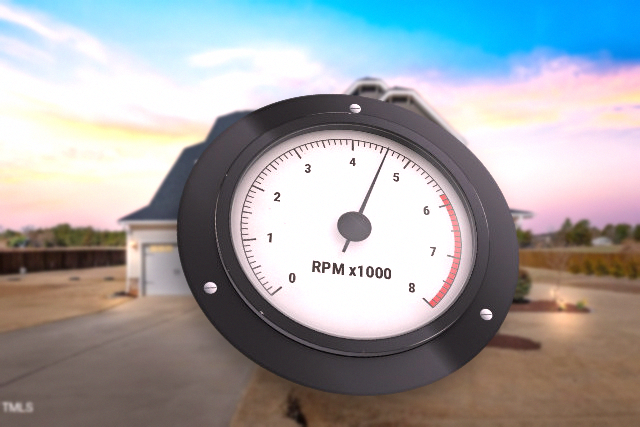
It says 4600 rpm
